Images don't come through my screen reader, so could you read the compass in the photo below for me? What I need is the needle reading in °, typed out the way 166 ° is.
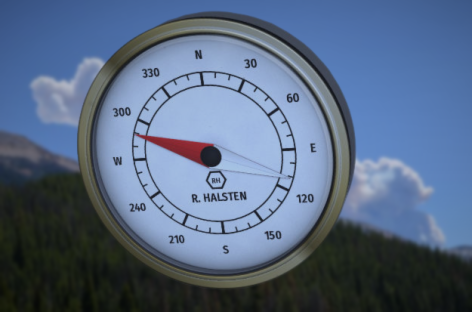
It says 290 °
